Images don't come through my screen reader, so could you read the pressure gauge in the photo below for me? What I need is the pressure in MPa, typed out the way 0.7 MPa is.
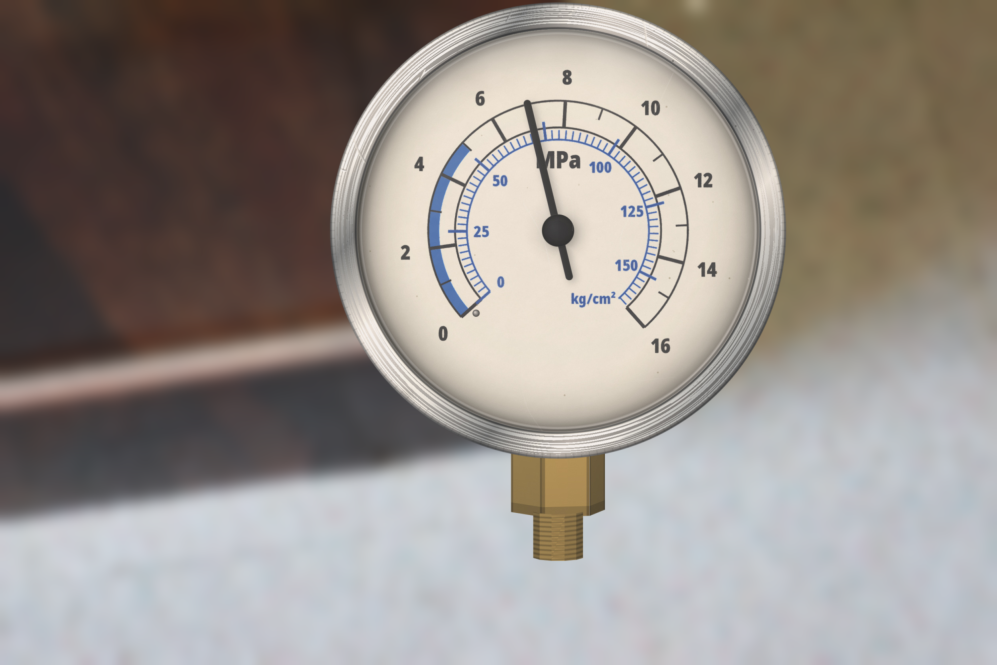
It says 7 MPa
